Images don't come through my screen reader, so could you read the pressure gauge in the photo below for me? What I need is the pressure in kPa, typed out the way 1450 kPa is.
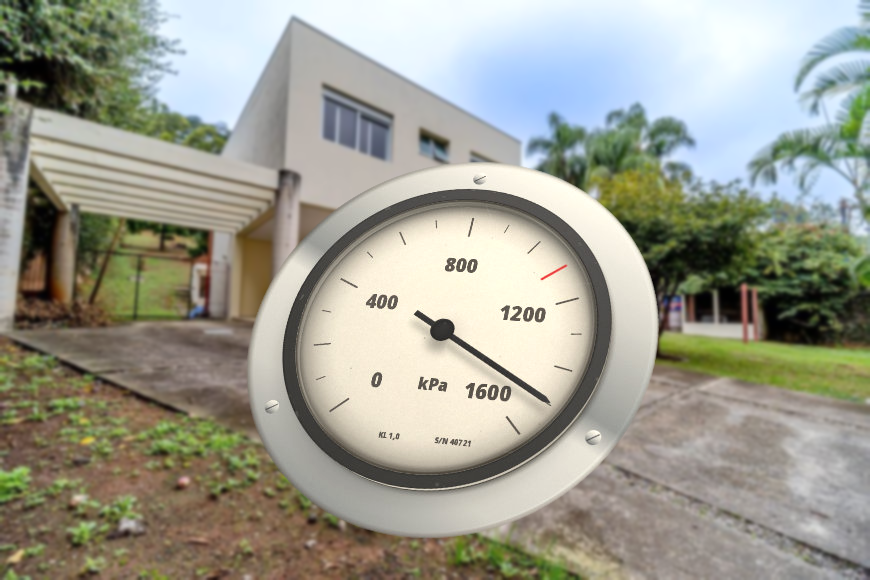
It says 1500 kPa
